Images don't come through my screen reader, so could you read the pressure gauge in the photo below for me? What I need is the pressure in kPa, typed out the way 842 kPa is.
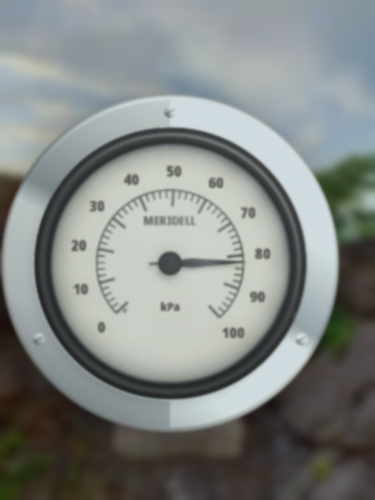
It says 82 kPa
